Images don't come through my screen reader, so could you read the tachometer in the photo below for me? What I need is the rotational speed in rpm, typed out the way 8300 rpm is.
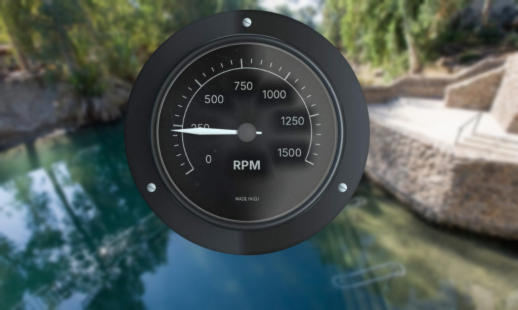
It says 225 rpm
